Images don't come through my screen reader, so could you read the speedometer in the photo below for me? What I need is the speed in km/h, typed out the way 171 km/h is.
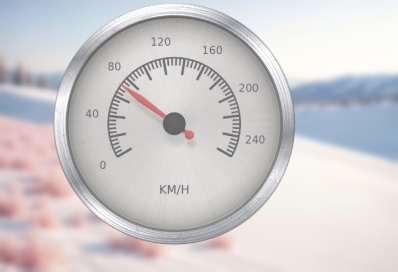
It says 72 km/h
